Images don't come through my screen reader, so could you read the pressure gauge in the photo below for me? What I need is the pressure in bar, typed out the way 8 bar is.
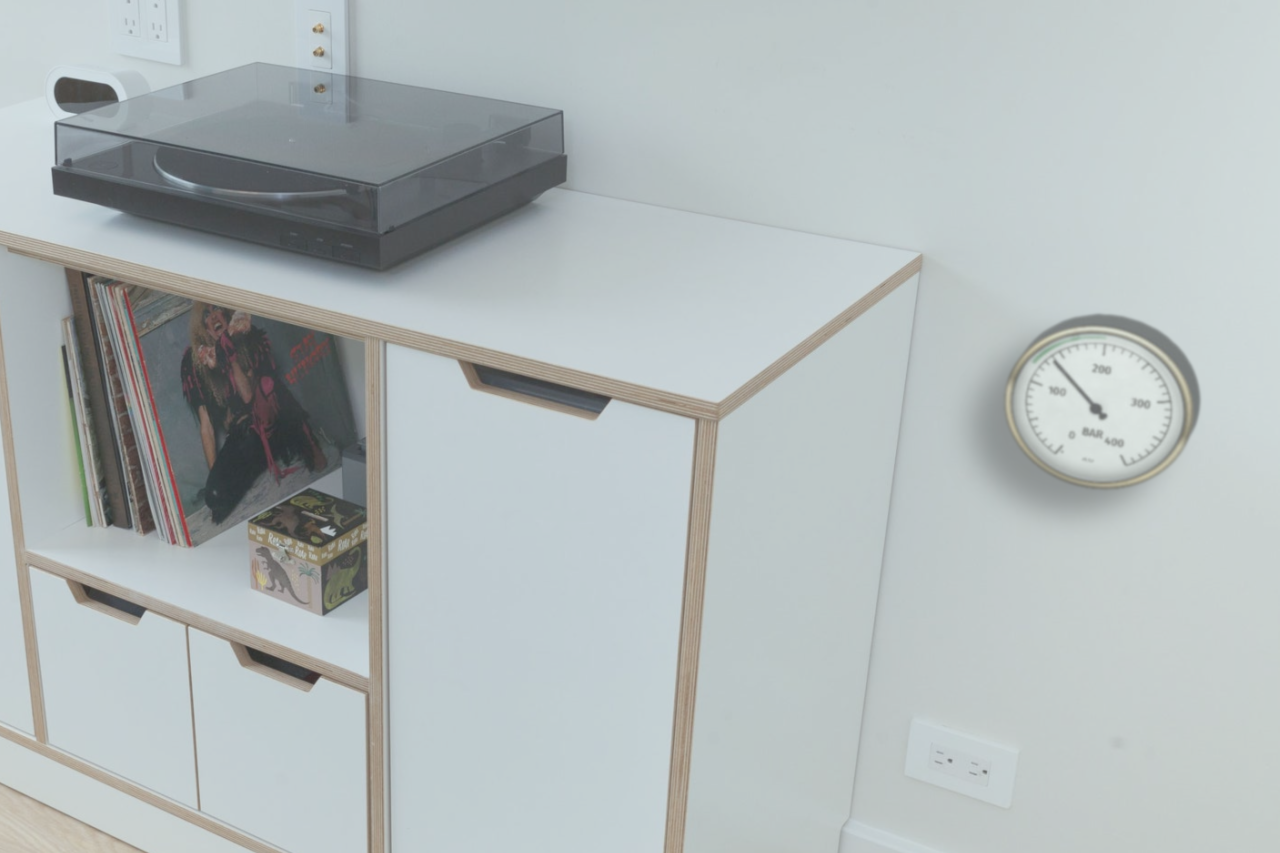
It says 140 bar
